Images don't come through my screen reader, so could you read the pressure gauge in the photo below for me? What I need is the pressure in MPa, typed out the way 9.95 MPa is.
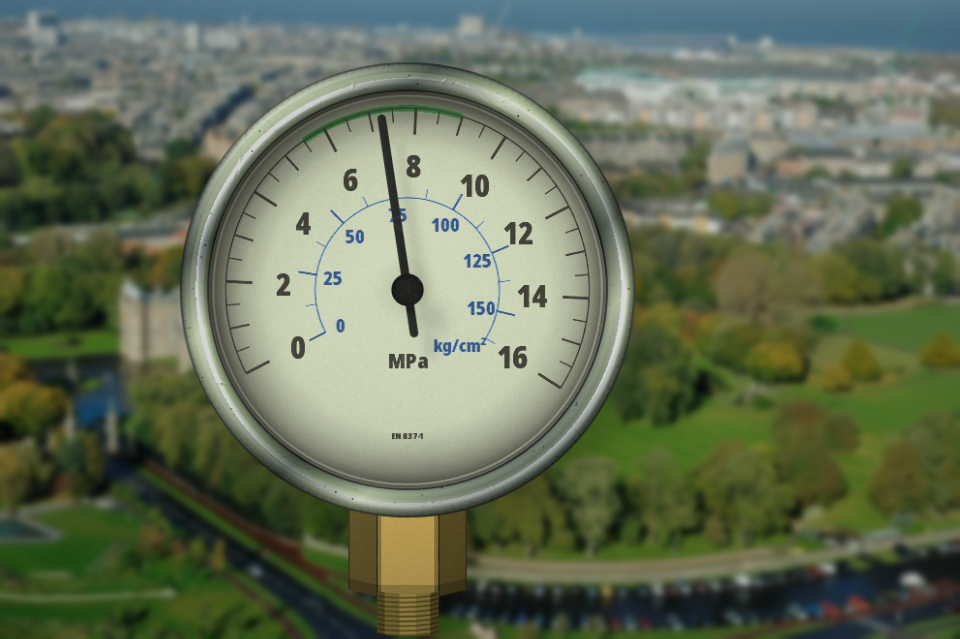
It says 7.25 MPa
